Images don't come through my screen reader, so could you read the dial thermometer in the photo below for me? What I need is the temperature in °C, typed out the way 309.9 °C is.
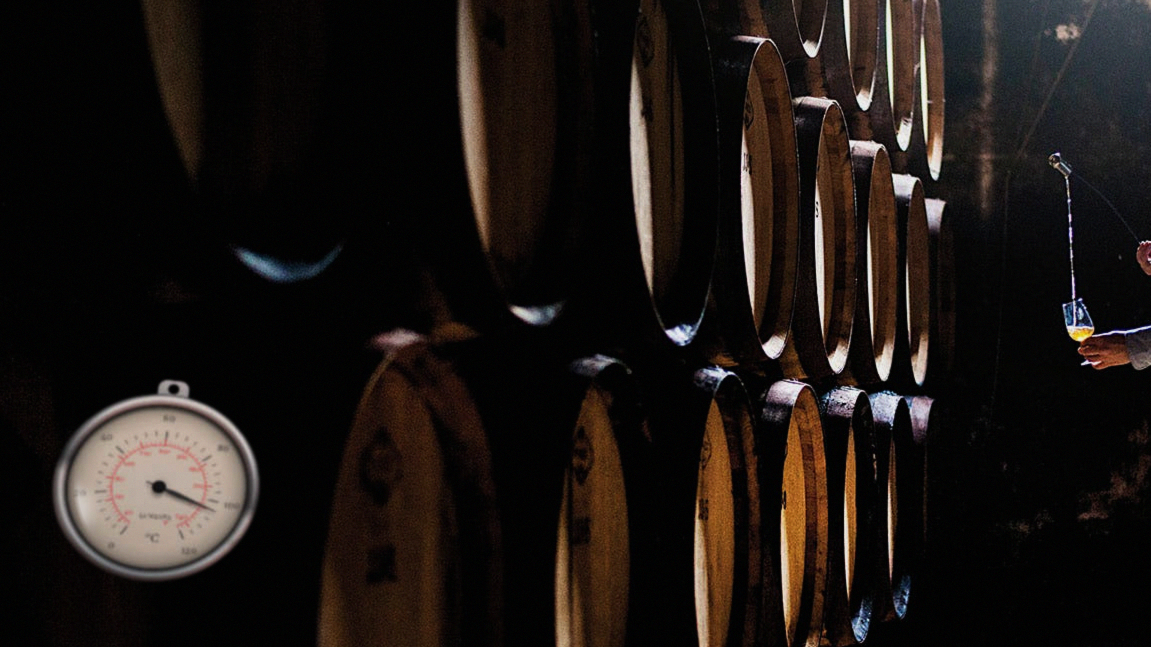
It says 104 °C
